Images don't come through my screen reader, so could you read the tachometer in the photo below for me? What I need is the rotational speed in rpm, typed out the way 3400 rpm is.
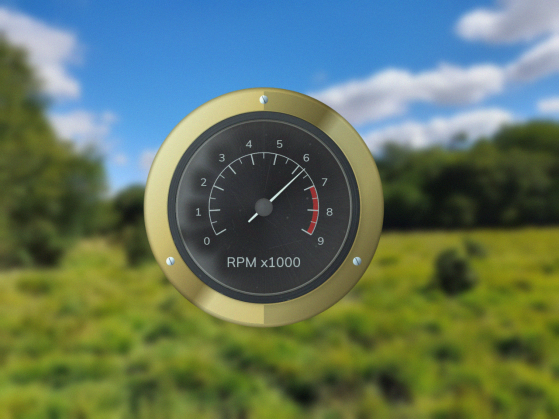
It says 6250 rpm
